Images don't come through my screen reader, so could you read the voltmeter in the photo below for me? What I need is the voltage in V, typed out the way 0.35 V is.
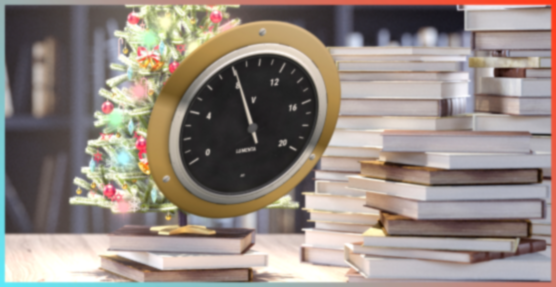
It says 8 V
